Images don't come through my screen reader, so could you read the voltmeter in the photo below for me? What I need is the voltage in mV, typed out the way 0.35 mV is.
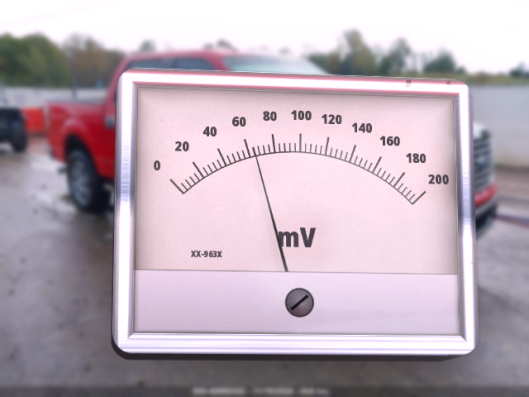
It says 64 mV
